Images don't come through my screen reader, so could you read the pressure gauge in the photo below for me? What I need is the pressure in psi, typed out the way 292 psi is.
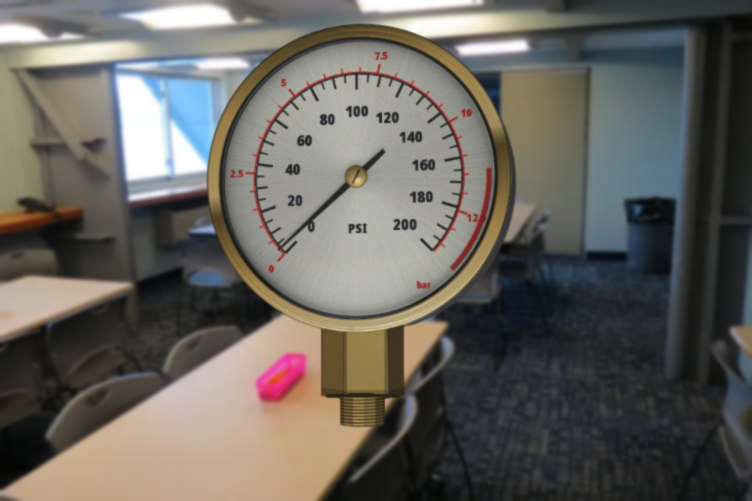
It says 2.5 psi
